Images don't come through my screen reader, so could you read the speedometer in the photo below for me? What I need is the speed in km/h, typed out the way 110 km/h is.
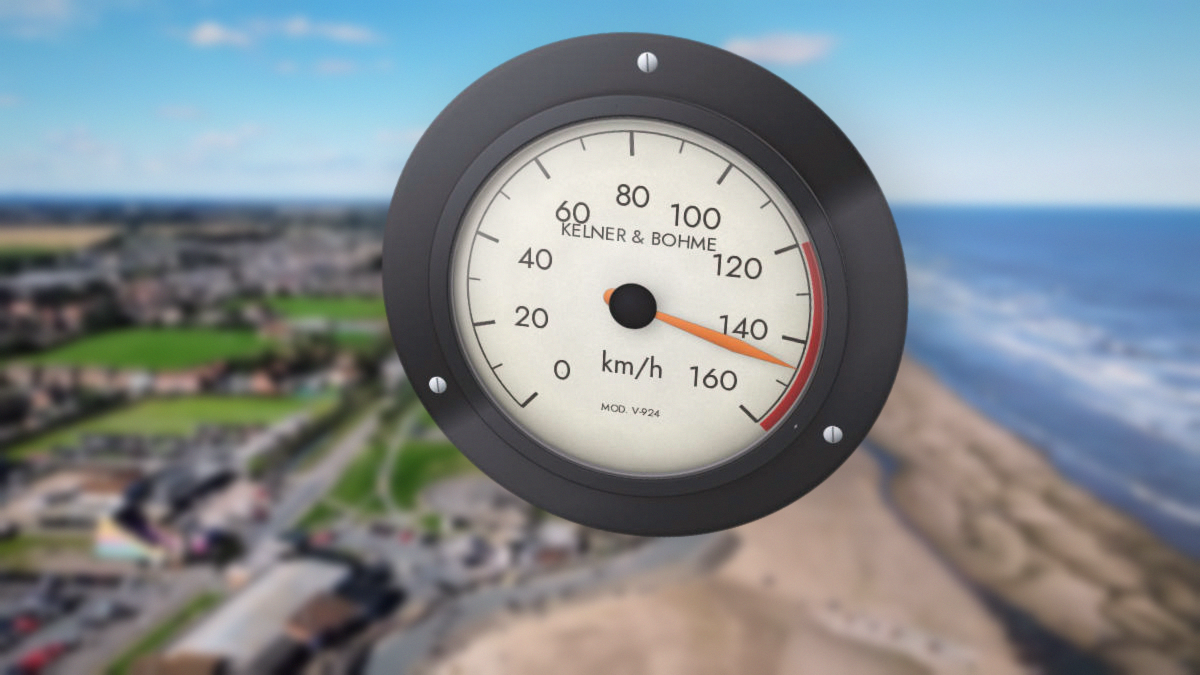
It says 145 km/h
